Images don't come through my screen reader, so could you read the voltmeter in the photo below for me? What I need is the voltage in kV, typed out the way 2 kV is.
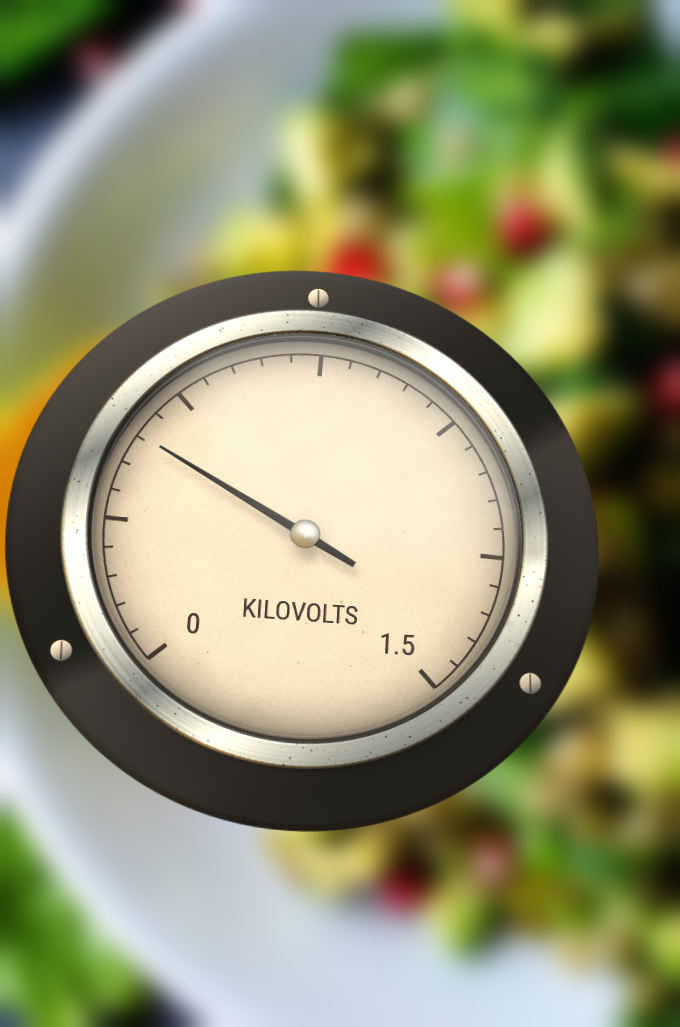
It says 0.4 kV
